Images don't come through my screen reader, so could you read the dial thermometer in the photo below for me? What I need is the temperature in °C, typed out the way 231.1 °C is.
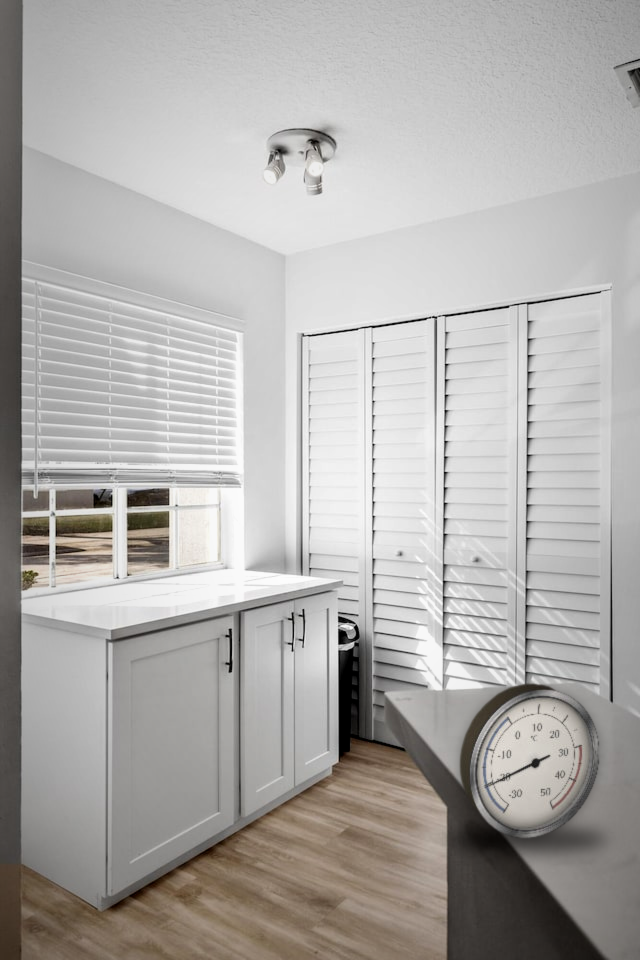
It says -20 °C
